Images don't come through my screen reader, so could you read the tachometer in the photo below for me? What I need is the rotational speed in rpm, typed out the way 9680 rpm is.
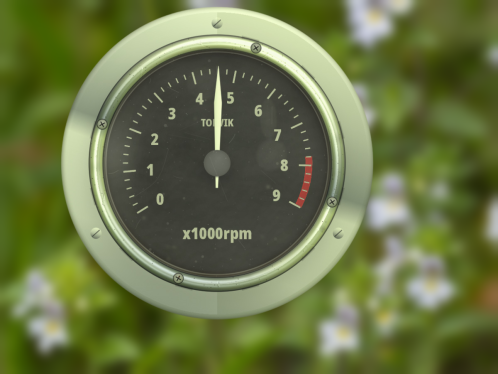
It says 4600 rpm
